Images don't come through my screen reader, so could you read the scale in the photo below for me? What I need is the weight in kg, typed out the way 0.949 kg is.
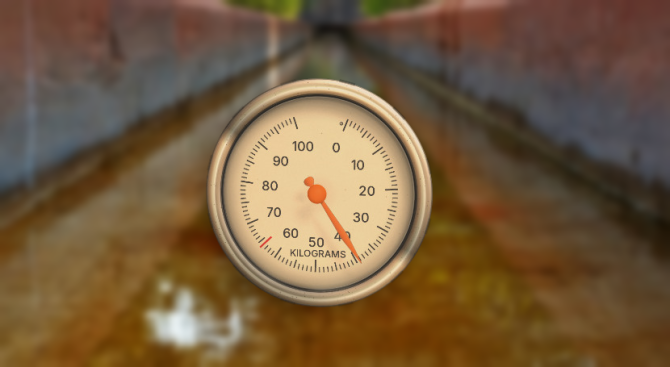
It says 39 kg
